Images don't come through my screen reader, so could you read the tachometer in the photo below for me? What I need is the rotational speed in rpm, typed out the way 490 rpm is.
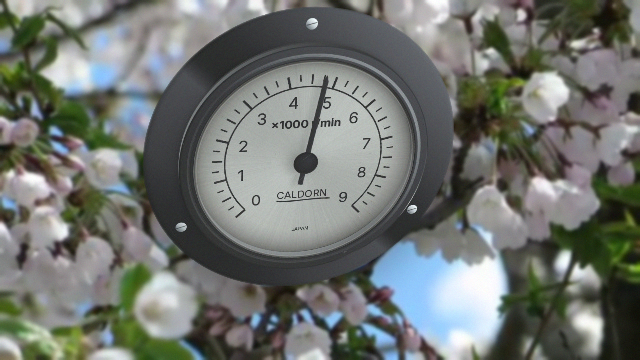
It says 4750 rpm
